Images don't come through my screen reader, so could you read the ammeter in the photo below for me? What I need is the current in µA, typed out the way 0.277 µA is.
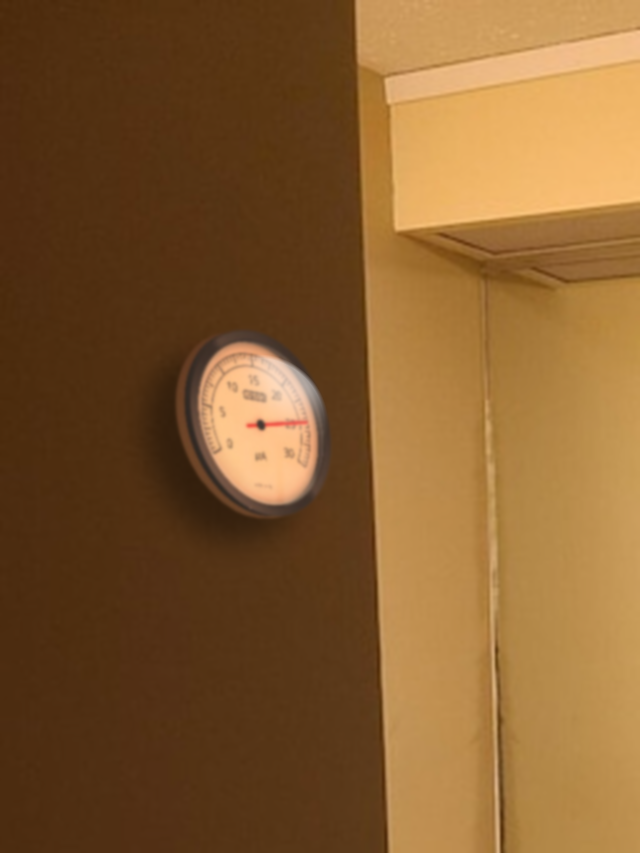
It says 25 µA
